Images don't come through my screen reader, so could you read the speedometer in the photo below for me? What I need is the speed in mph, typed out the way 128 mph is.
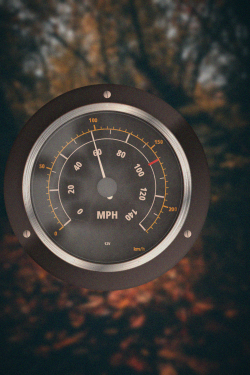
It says 60 mph
